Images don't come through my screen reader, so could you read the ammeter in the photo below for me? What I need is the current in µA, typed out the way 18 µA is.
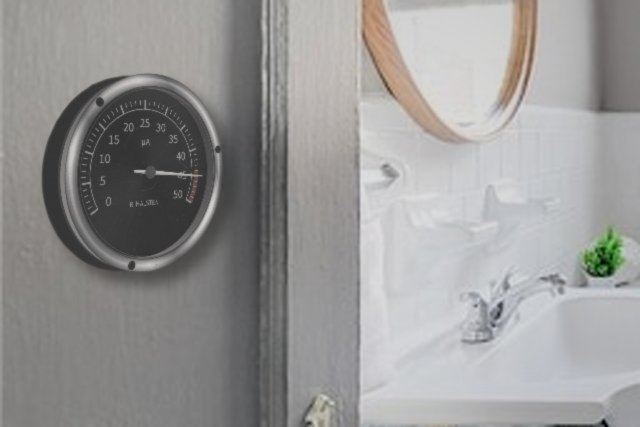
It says 45 µA
